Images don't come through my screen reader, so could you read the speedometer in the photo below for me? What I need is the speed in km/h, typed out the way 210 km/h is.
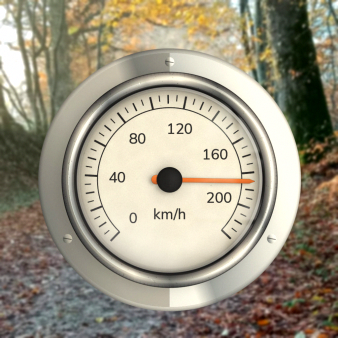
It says 185 km/h
